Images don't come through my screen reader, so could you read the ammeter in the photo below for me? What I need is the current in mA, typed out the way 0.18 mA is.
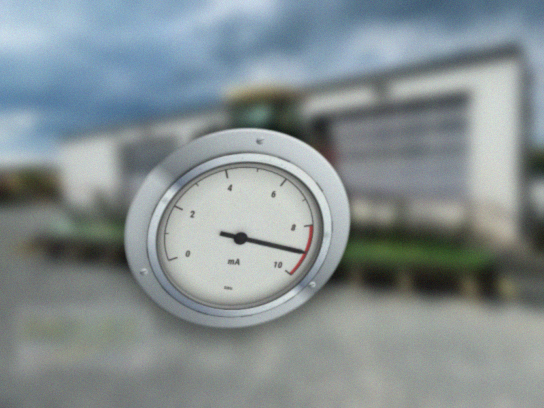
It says 9 mA
